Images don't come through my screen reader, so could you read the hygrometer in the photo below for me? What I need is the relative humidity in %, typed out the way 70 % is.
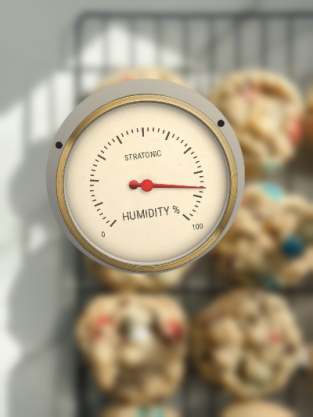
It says 86 %
